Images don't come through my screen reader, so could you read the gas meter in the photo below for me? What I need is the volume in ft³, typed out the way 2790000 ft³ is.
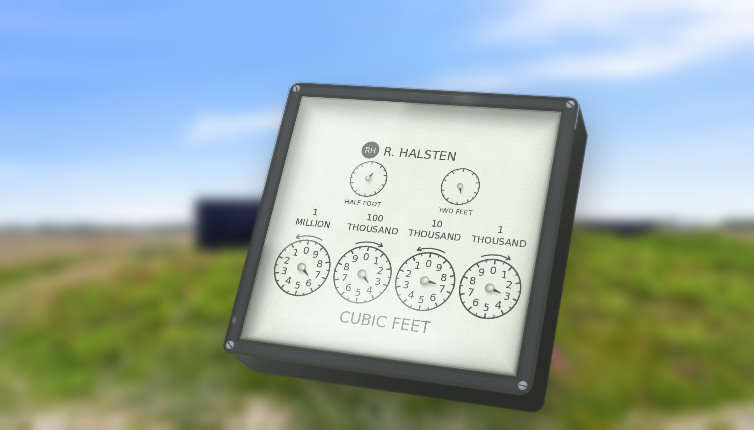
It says 637300 ft³
